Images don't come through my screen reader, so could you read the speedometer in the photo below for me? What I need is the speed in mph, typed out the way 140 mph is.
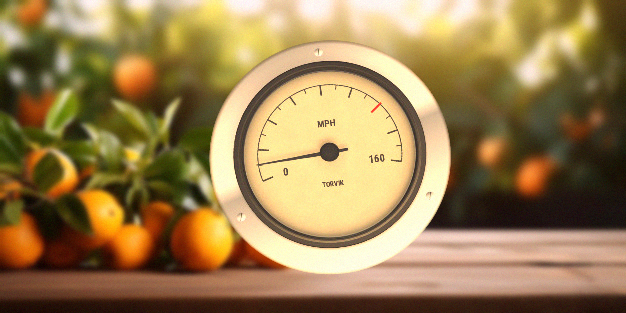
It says 10 mph
